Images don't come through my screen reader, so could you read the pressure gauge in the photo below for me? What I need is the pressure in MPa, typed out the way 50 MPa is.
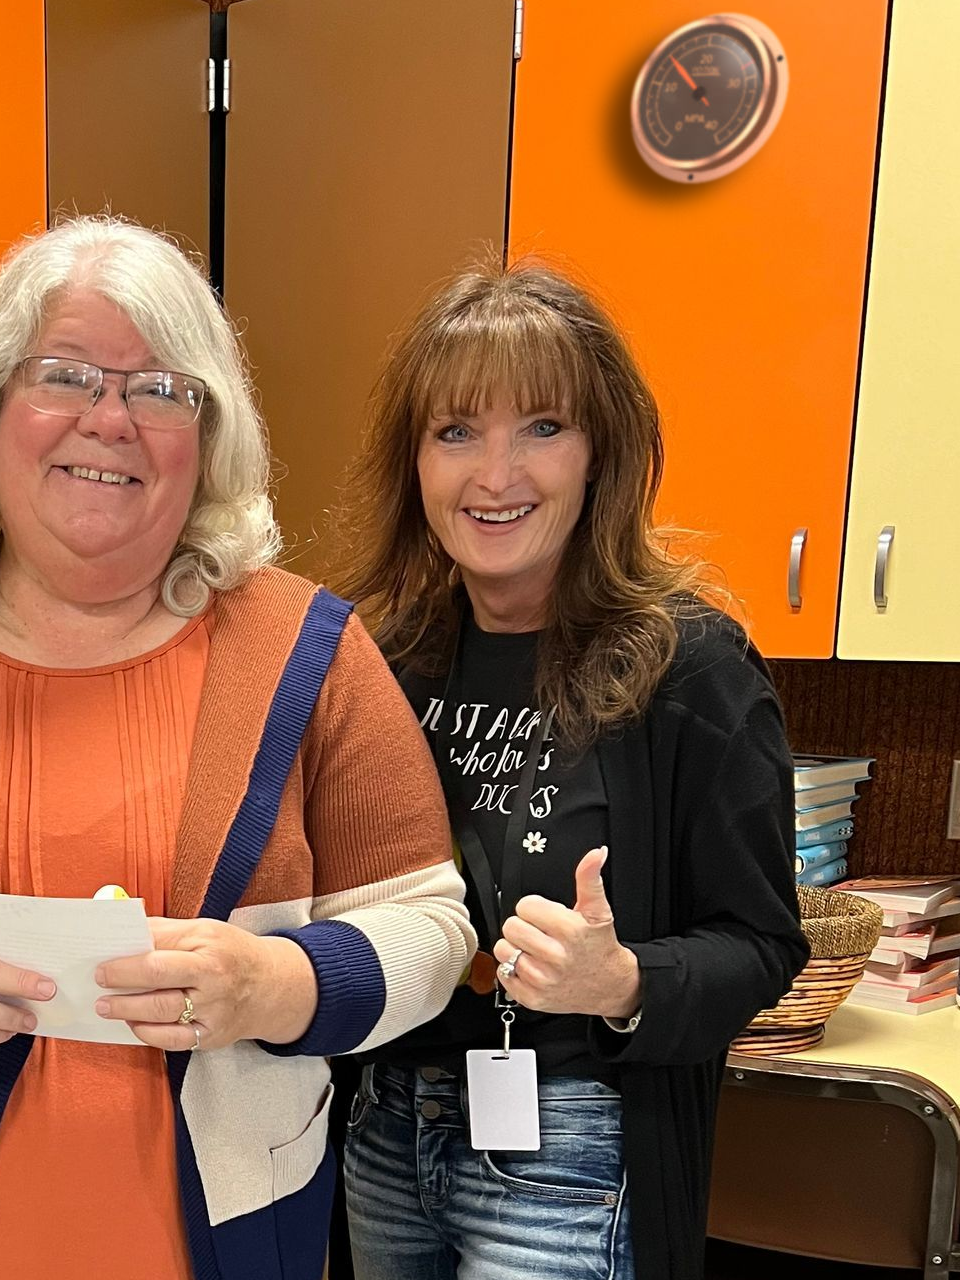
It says 14 MPa
